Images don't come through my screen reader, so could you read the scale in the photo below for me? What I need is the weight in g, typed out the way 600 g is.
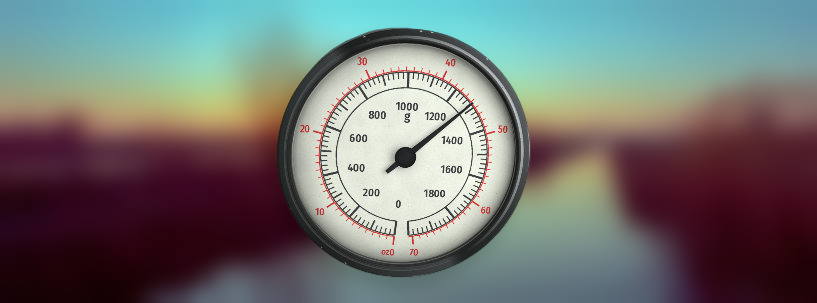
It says 1280 g
